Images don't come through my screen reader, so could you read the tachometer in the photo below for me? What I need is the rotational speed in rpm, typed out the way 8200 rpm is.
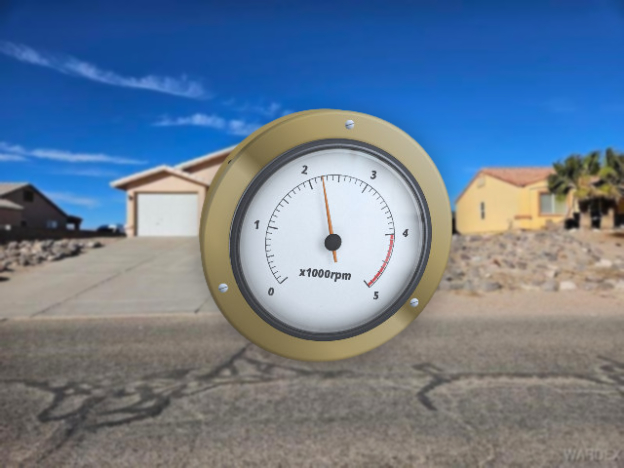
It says 2200 rpm
